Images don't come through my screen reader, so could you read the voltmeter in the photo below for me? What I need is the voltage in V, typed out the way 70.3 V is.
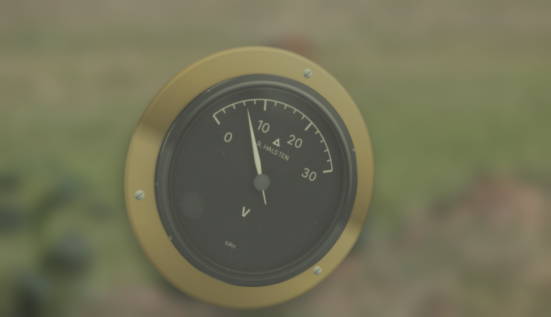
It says 6 V
